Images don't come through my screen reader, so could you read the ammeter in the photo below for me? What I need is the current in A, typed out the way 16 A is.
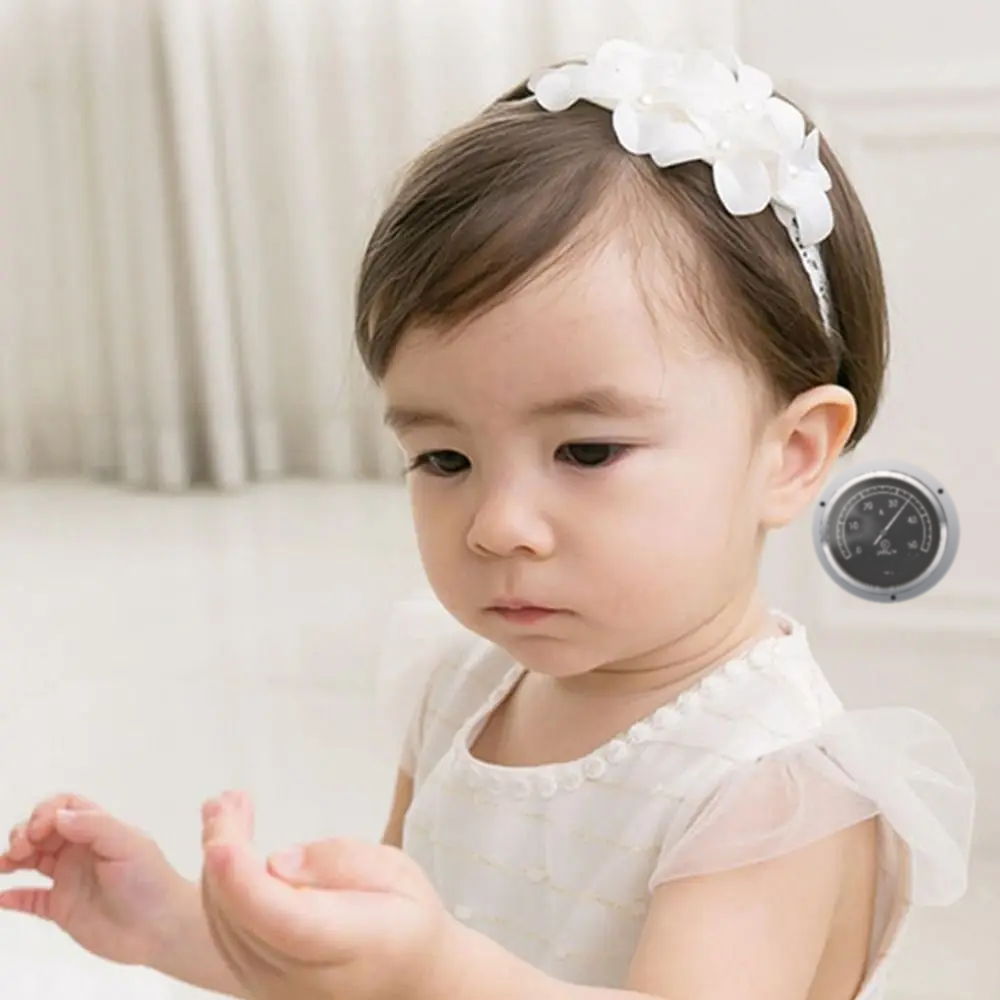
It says 34 A
